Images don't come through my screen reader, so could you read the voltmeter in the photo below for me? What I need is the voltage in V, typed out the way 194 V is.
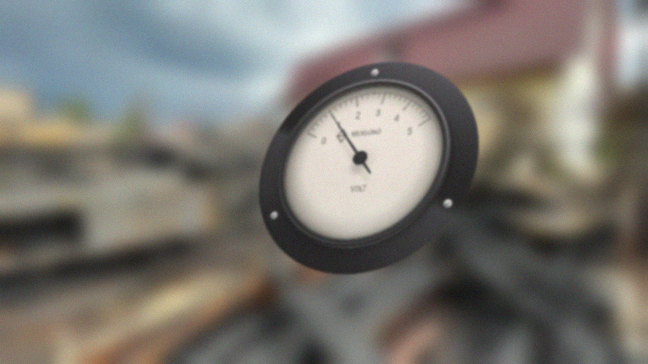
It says 1 V
